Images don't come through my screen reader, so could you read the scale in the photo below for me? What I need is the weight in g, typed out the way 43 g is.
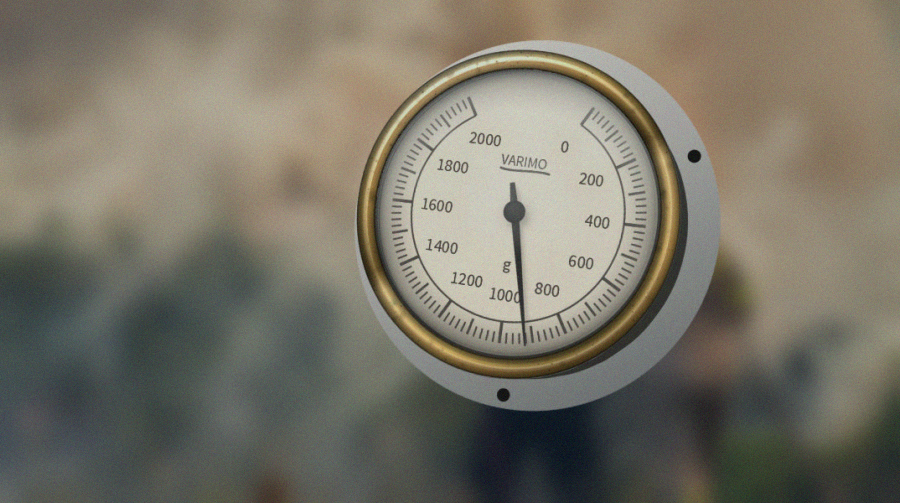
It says 920 g
